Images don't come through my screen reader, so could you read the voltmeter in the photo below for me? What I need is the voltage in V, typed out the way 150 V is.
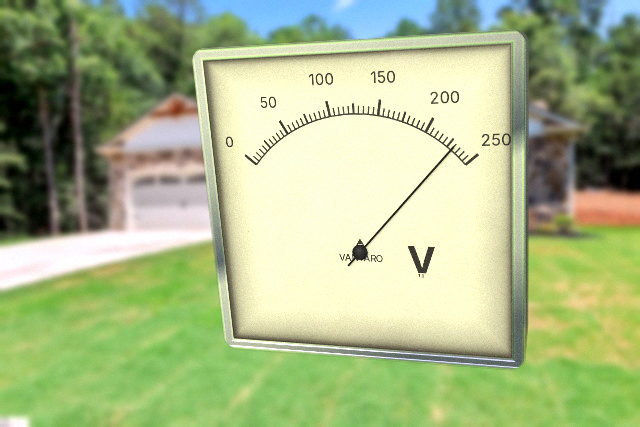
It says 230 V
